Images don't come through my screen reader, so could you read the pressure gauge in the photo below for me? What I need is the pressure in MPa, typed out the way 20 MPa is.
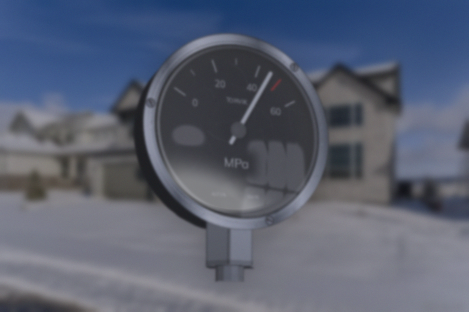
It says 45 MPa
